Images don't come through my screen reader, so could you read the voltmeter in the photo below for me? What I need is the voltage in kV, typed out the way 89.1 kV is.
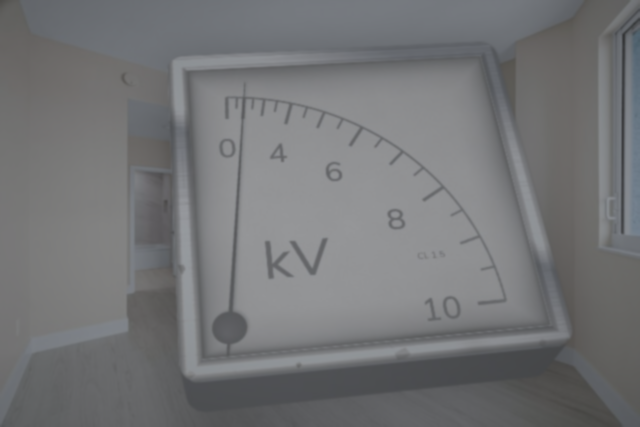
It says 2 kV
